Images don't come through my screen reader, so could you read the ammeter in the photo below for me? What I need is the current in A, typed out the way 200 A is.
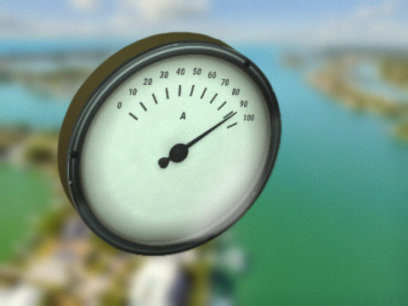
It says 90 A
